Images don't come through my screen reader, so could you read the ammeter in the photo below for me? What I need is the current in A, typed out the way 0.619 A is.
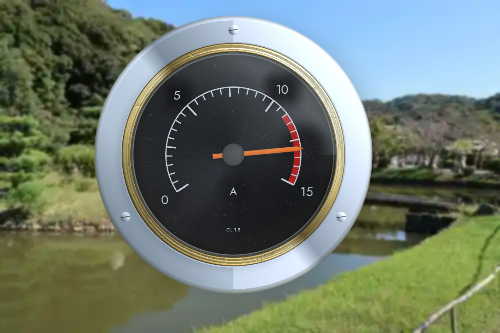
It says 13 A
